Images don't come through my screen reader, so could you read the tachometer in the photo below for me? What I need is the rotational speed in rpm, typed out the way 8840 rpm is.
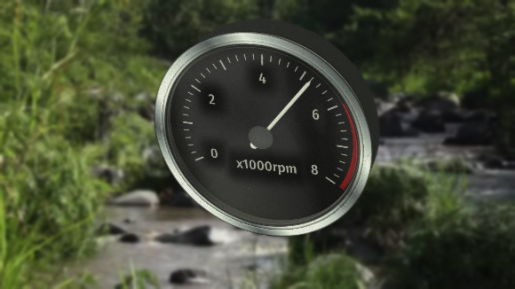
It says 5200 rpm
